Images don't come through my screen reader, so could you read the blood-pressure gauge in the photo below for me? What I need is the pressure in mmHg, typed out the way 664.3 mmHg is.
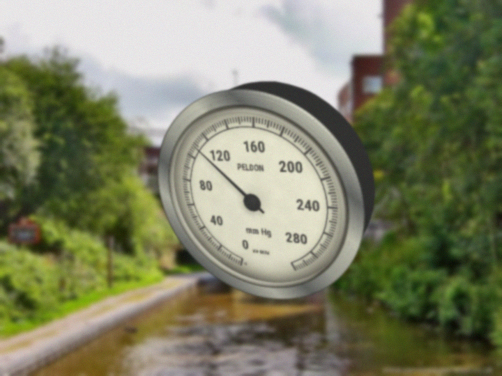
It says 110 mmHg
